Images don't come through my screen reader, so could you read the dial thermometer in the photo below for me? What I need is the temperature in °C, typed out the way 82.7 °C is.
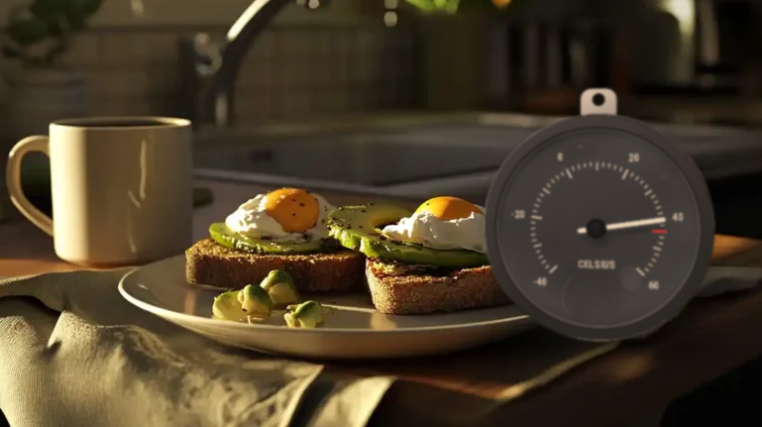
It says 40 °C
